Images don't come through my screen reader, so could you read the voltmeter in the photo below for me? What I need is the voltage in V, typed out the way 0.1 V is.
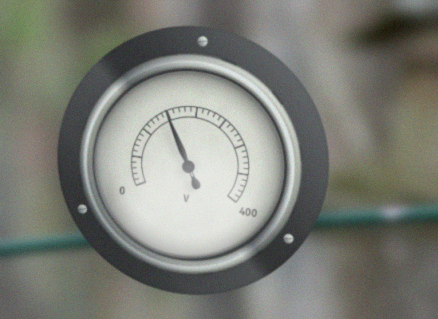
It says 150 V
